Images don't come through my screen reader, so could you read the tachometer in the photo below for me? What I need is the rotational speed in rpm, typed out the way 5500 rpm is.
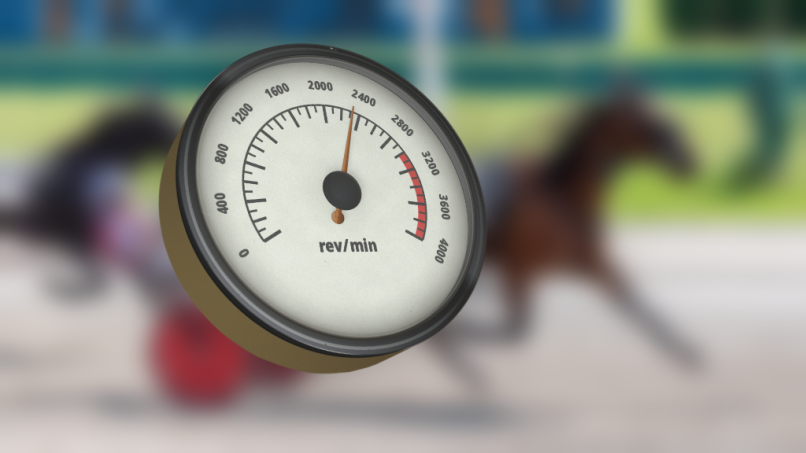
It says 2300 rpm
